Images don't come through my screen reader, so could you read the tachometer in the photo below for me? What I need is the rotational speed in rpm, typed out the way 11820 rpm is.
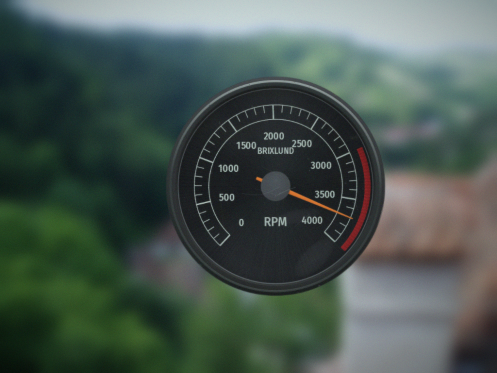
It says 3700 rpm
